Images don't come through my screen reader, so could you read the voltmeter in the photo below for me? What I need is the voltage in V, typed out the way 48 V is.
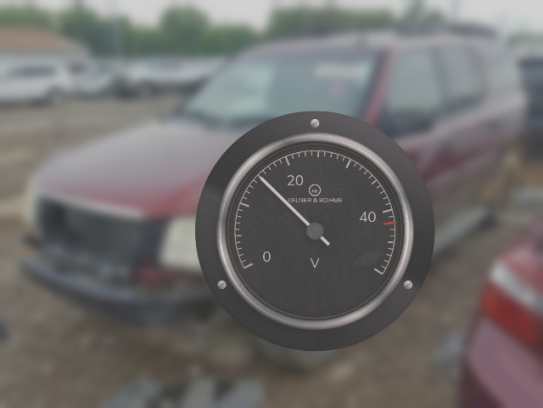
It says 15 V
